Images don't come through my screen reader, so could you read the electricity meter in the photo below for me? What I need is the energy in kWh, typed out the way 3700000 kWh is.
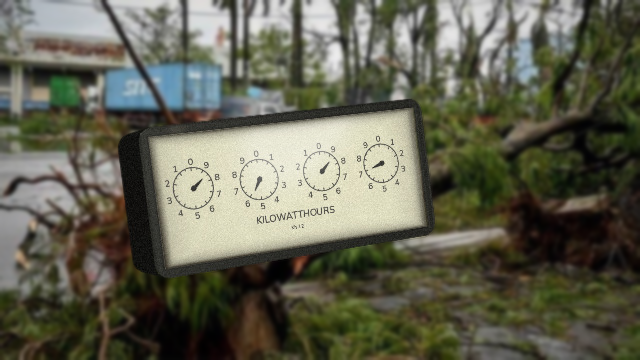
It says 8587 kWh
